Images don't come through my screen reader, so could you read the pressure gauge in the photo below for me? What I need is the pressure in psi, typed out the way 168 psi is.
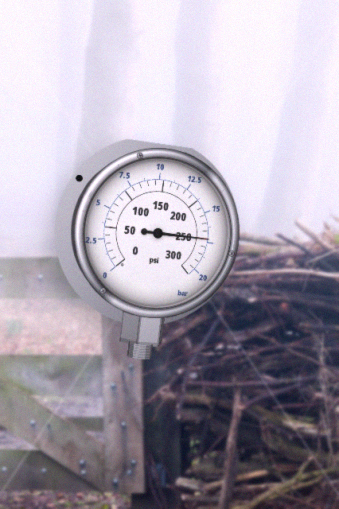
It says 250 psi
